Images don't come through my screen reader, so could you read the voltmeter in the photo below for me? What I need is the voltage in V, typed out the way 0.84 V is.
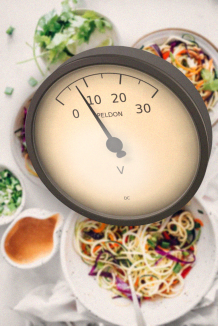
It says 7.5 V
